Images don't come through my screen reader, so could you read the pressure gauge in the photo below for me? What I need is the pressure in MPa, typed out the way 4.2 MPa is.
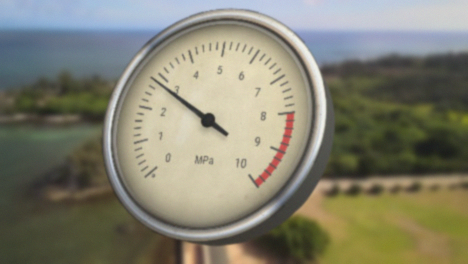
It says 2.8 MPa
